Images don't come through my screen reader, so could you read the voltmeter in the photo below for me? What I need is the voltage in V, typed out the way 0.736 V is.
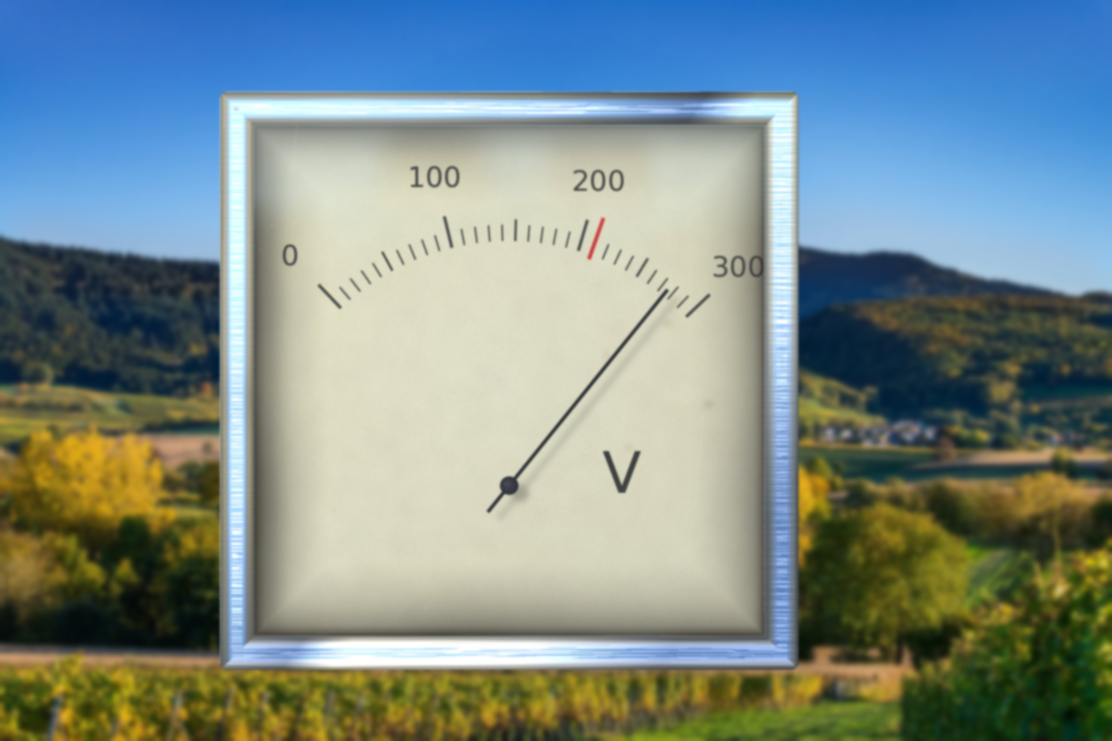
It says 275 V
